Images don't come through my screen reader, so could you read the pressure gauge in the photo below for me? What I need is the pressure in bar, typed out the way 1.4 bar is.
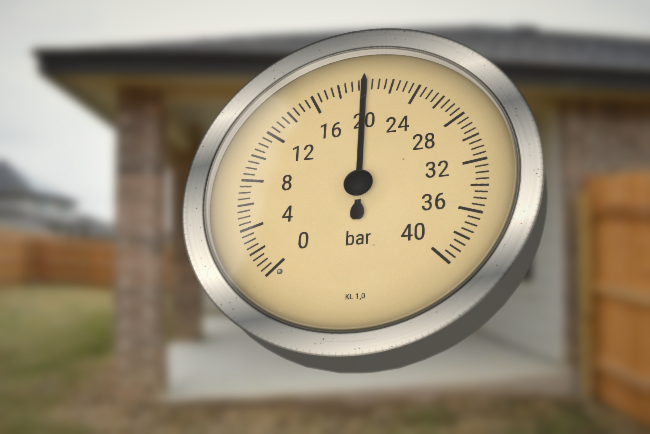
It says 20 bar
